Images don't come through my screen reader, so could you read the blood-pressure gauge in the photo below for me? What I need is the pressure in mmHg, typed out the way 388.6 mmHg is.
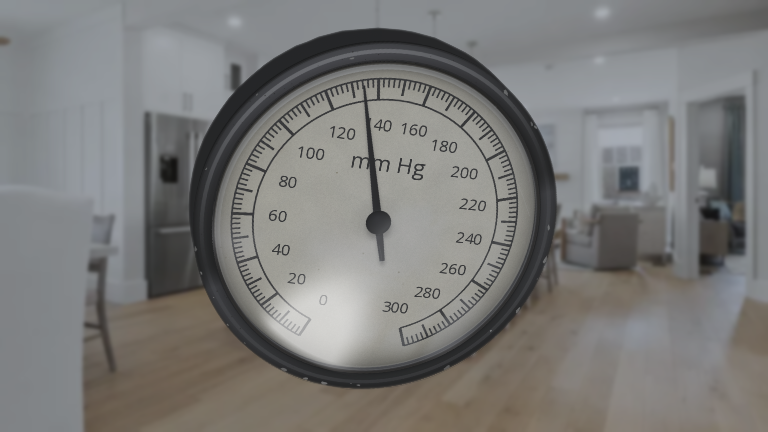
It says 134 mmHg
